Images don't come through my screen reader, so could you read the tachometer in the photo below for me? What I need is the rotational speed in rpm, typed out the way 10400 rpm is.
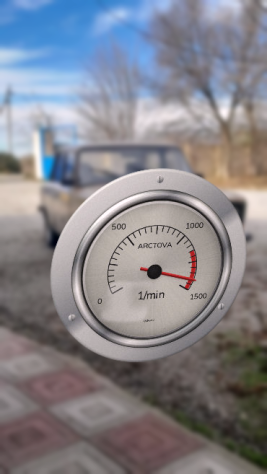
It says 1400 rpm
